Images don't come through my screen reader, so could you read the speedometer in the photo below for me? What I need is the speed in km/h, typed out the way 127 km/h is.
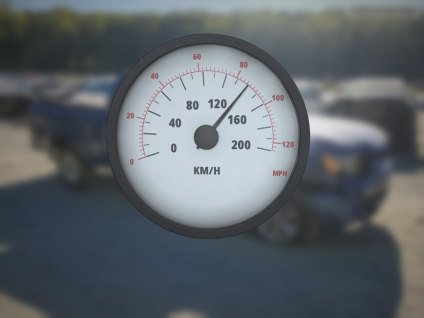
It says 140 km/h
